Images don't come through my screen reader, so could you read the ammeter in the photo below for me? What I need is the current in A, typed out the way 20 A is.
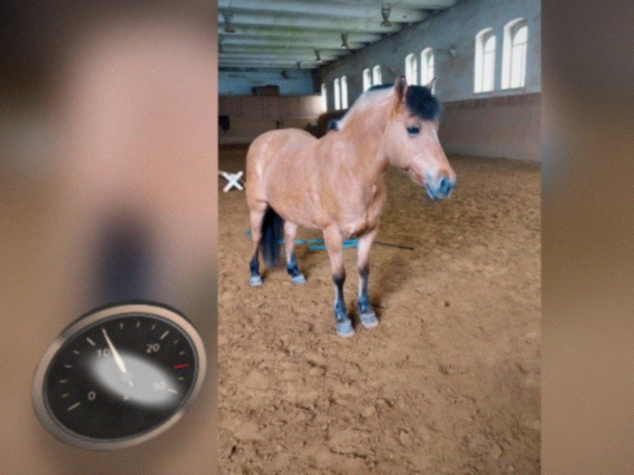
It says 12 A
